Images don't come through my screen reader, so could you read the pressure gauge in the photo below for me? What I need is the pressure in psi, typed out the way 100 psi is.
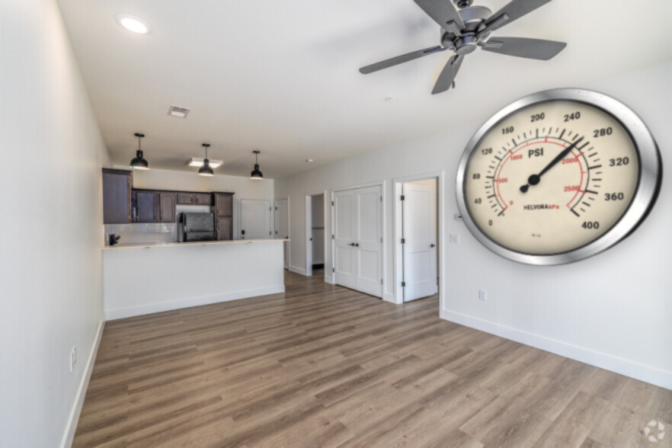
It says 270 psi
